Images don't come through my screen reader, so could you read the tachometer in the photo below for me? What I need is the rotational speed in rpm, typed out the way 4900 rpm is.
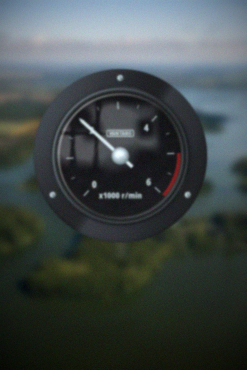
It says 2000 rpm
